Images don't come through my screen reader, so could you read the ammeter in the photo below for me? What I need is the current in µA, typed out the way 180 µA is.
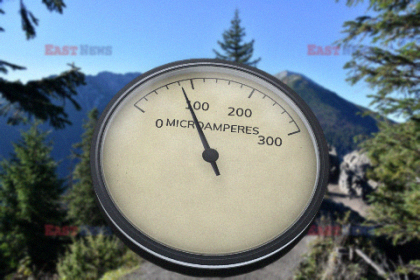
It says 80 µA
